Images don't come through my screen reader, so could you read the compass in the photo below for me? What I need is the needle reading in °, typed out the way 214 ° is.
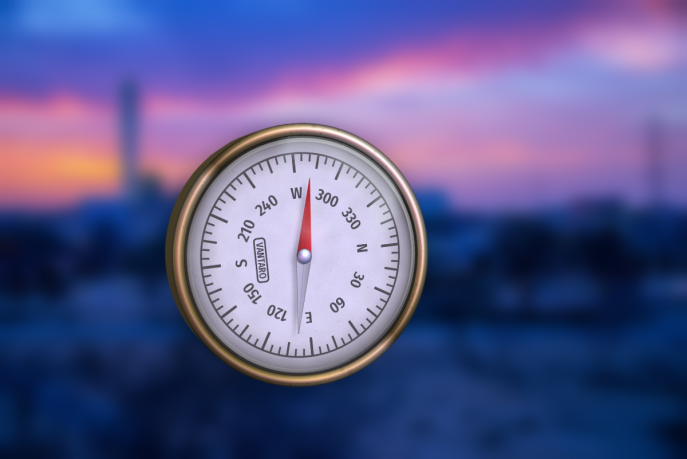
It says 280 °
